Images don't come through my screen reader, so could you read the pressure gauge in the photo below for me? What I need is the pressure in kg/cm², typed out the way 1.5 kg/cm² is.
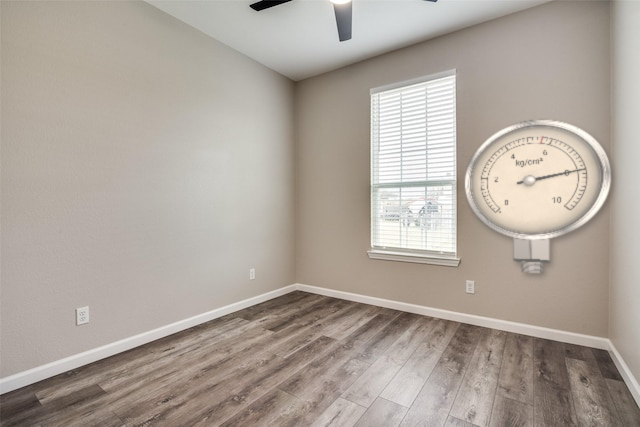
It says 8 kg/cm²
